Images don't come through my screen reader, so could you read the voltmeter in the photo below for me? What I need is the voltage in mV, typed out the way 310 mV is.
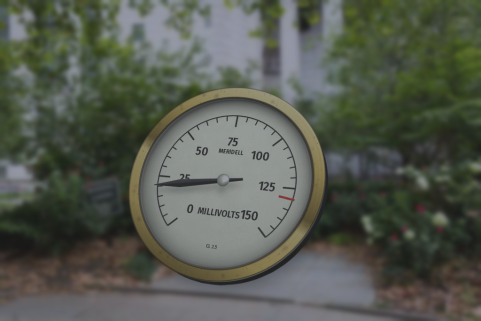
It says 20 mV
